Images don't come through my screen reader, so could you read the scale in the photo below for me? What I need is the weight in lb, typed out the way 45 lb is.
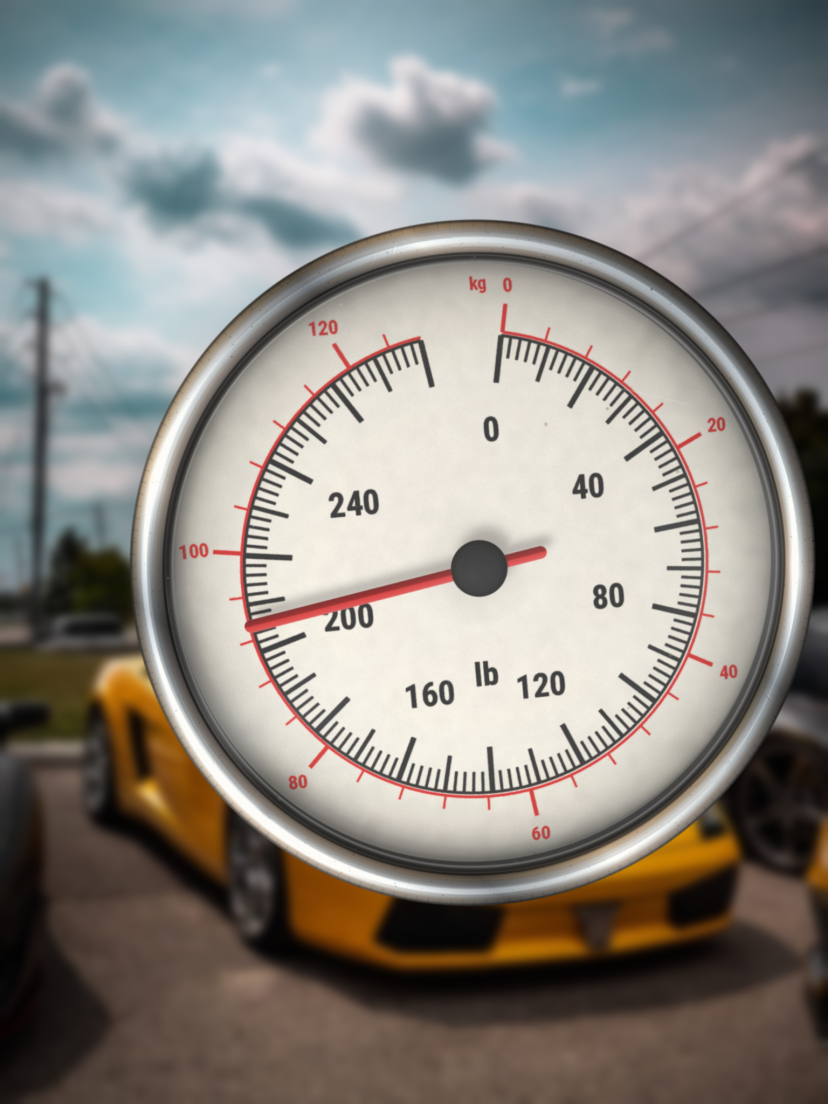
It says 206 lb
